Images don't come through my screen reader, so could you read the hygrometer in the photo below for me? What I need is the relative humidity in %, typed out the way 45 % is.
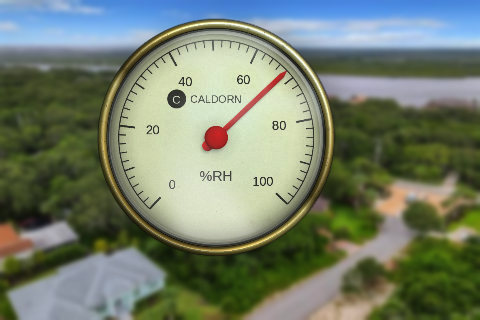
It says 68 %
